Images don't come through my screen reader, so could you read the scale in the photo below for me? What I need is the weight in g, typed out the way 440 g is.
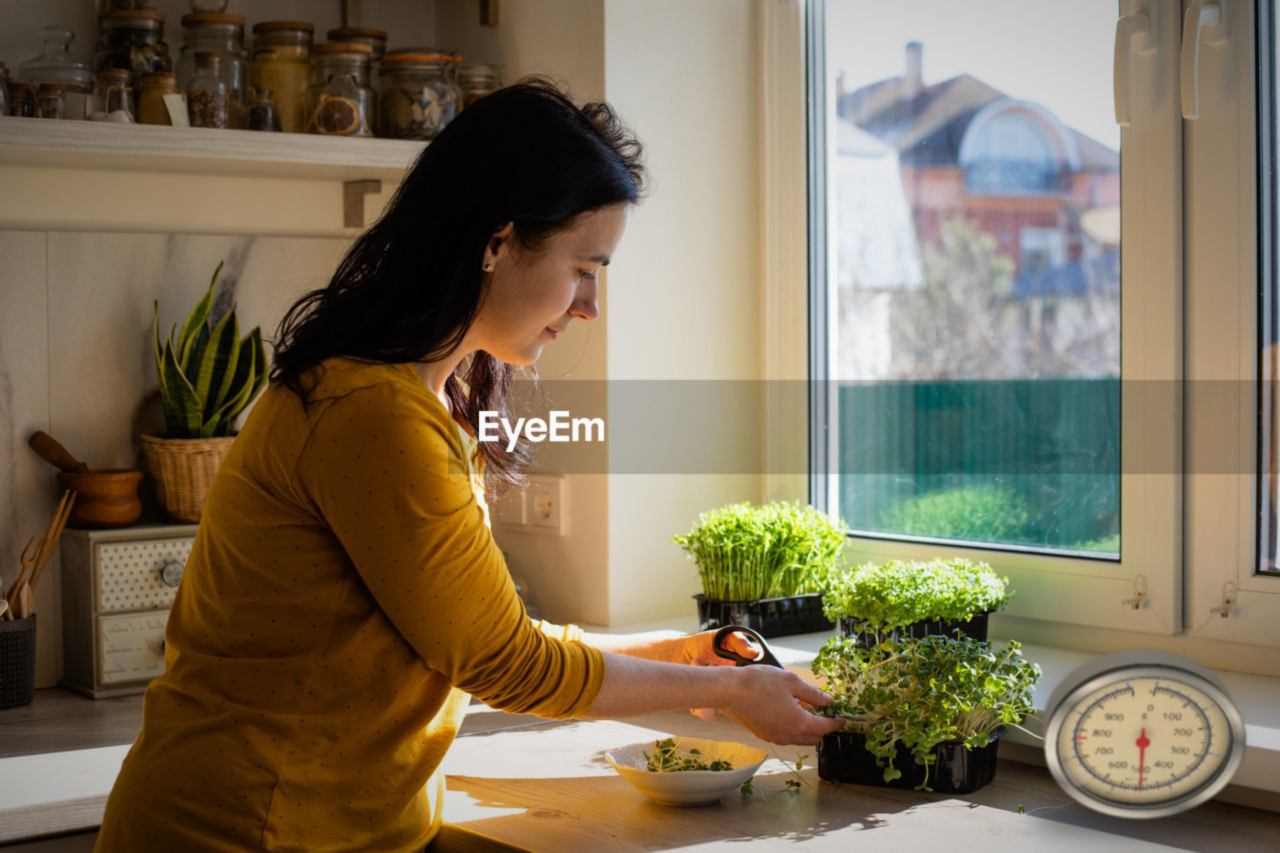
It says 500 g
